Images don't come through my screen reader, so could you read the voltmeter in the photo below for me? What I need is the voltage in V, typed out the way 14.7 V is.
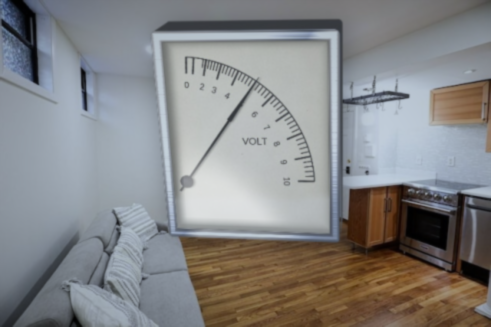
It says 5 V
